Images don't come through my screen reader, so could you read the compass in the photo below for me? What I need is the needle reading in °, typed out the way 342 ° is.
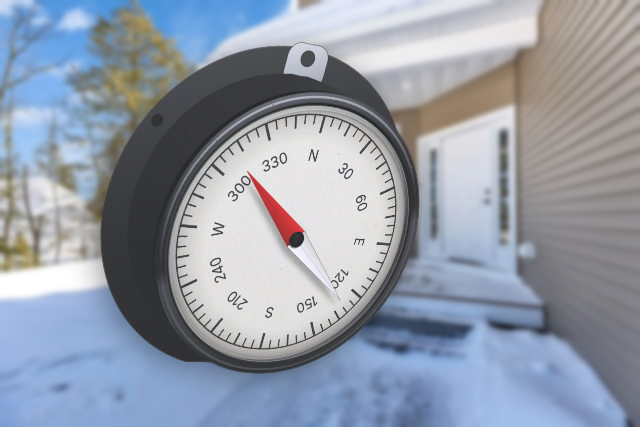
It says 310 °
